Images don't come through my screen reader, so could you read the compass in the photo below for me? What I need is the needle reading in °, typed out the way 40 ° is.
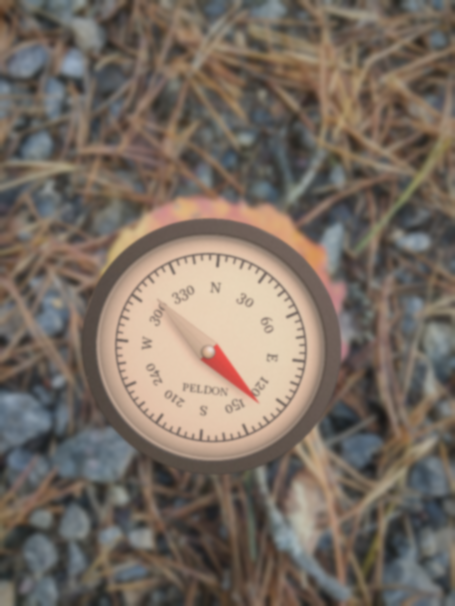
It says 130 °
